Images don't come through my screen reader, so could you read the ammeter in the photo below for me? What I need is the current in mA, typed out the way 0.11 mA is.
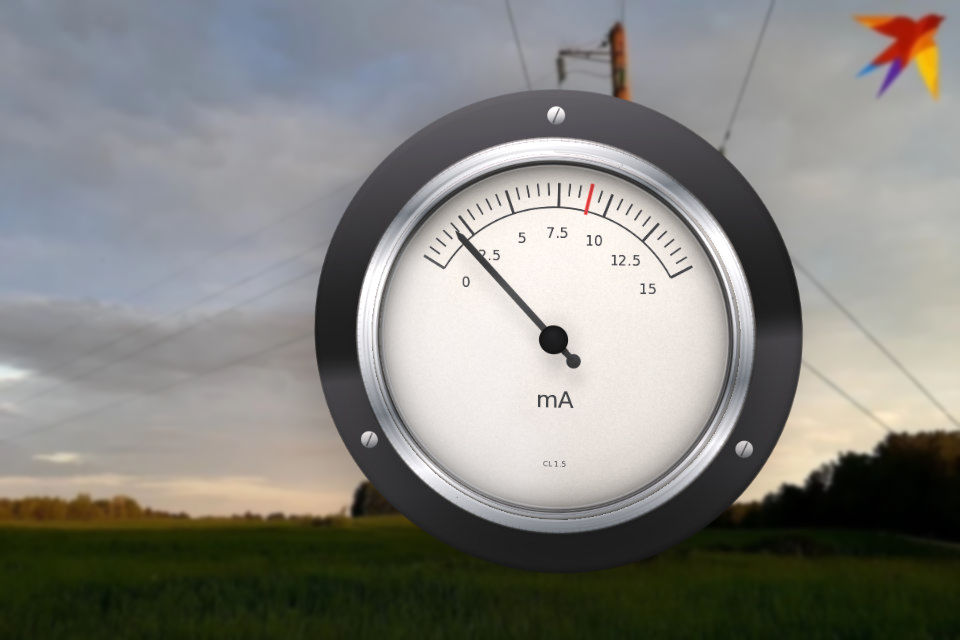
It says 2 mA
